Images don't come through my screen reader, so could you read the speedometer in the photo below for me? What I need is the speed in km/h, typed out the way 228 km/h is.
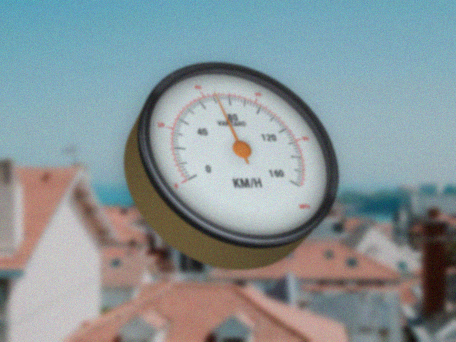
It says 70 km/h
